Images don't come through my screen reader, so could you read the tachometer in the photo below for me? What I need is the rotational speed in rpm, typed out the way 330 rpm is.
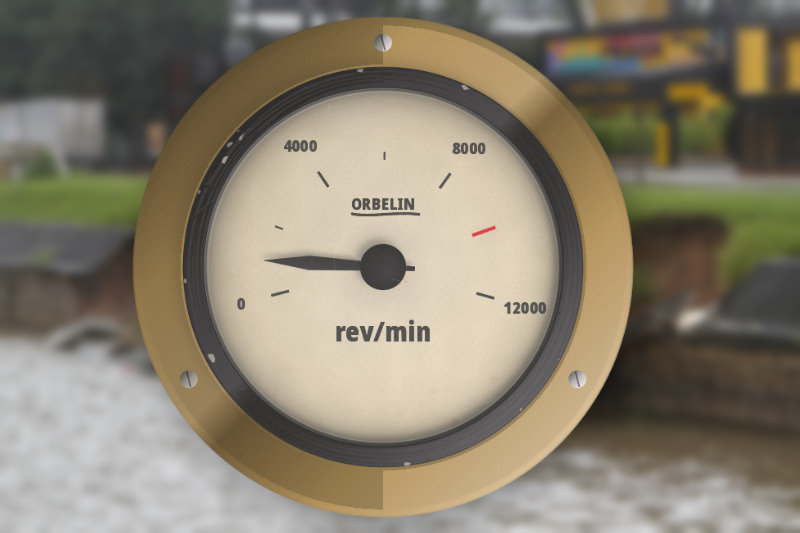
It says 1000 rpm
